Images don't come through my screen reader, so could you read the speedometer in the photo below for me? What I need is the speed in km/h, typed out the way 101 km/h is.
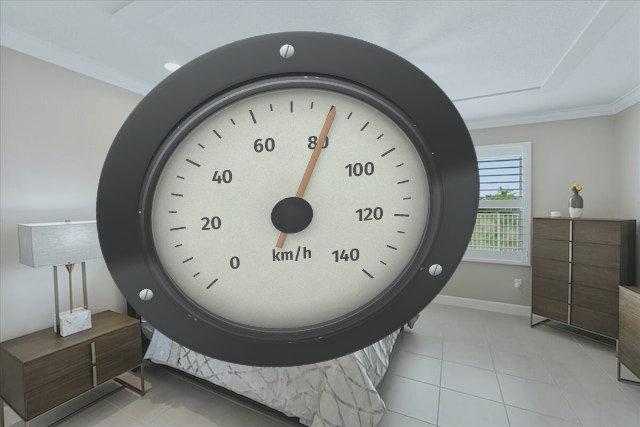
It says 80 km/h
